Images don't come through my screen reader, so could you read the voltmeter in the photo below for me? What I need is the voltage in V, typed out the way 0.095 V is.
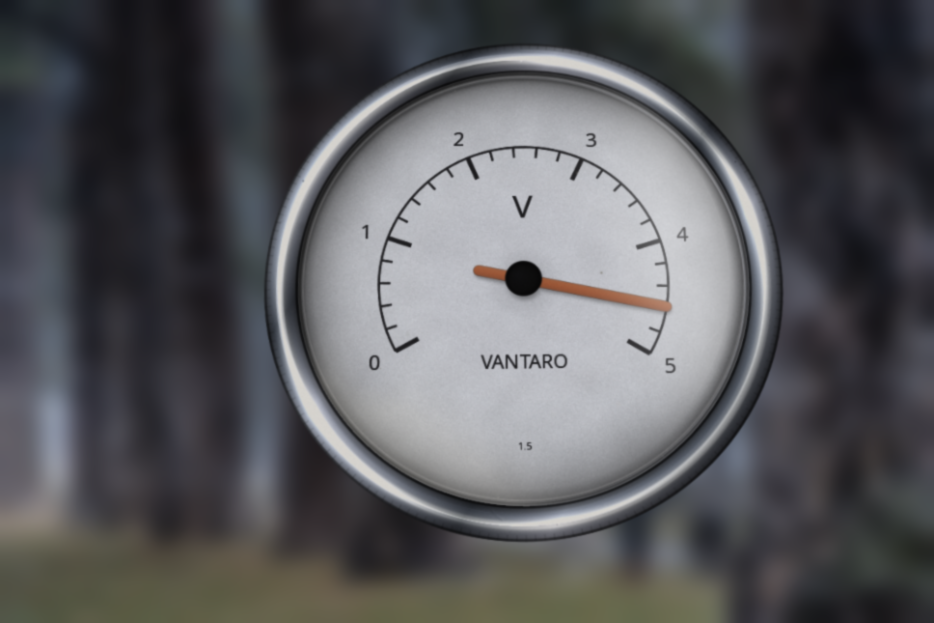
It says 4.6 V
